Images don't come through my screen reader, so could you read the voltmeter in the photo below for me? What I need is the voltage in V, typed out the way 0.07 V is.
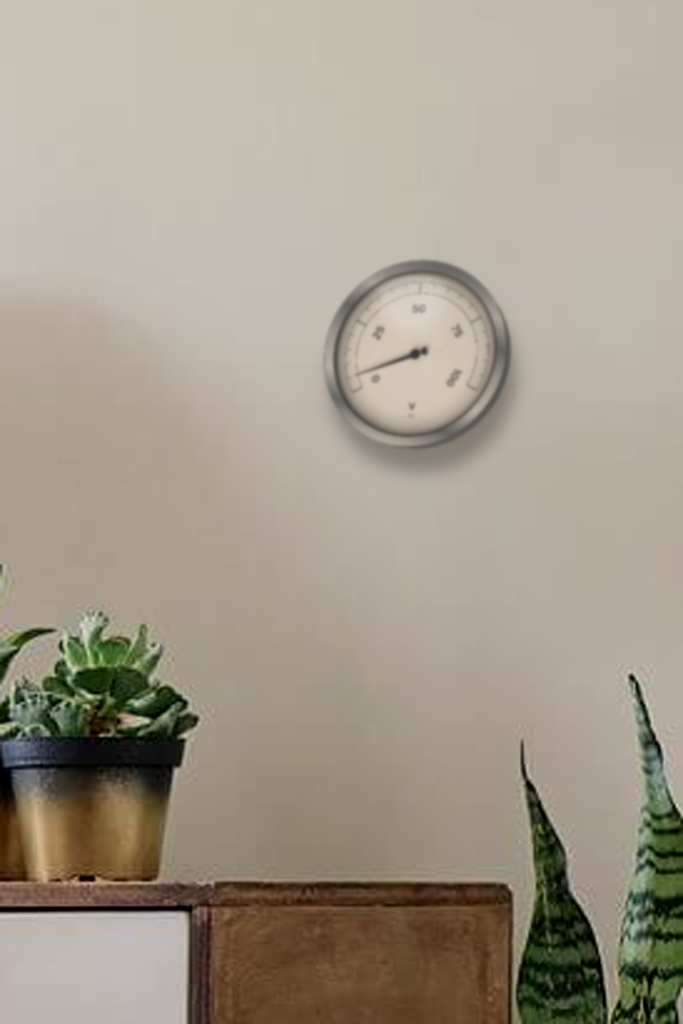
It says 5 V
